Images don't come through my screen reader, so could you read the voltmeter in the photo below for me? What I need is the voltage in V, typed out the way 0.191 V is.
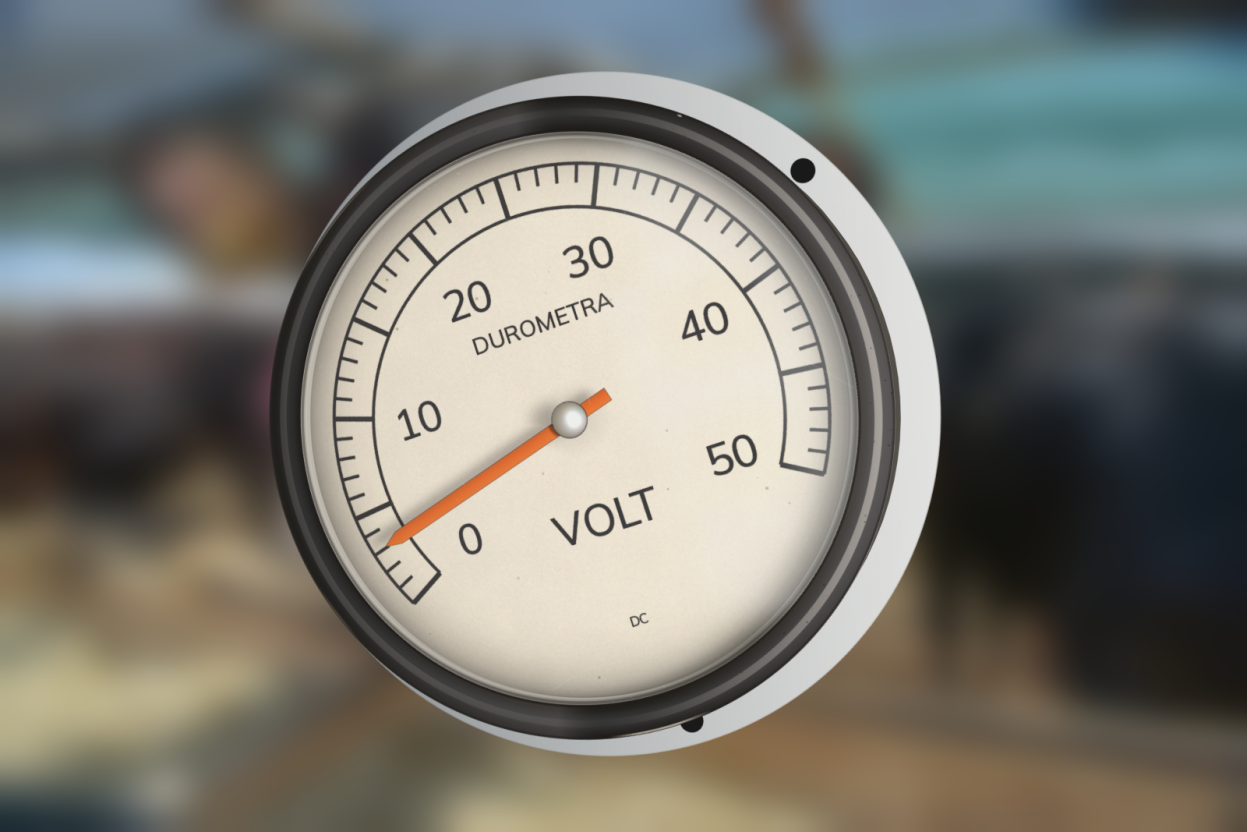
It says 3 V
